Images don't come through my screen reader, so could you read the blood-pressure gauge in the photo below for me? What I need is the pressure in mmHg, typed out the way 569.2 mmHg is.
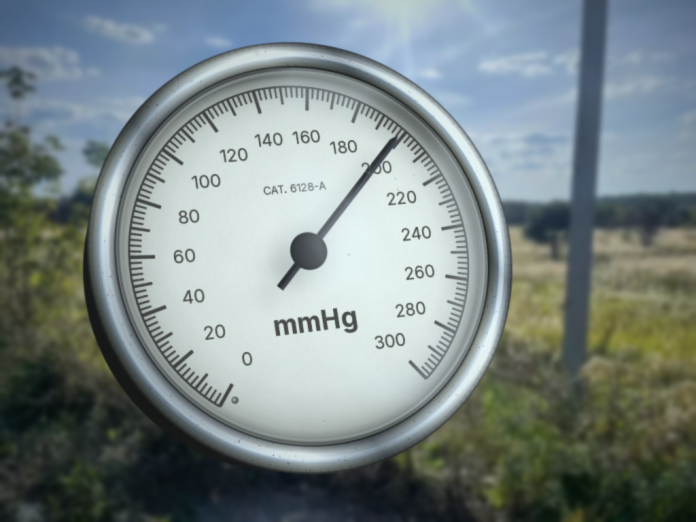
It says 198 mmHg
